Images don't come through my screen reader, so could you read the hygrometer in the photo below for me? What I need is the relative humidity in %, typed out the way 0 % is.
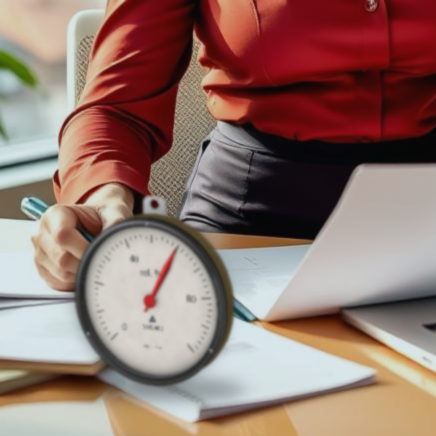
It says 60 %
